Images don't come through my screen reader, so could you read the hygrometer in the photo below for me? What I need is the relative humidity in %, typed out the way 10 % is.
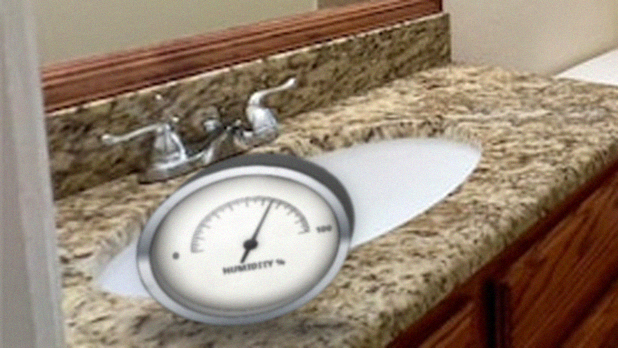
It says 65 %
